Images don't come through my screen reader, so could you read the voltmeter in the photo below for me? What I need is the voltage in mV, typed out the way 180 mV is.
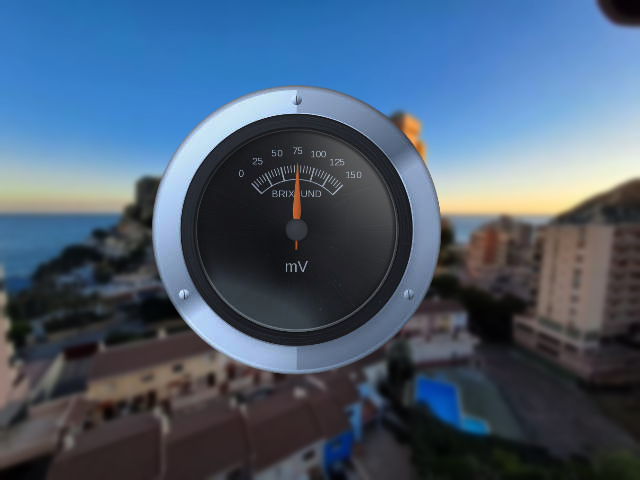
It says 75 mV
